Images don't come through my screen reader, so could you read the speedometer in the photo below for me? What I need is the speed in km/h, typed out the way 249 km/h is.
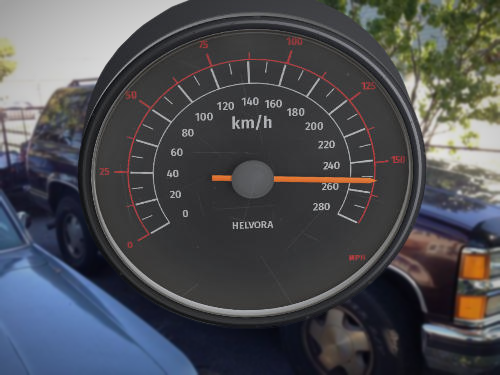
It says 250 km/h
